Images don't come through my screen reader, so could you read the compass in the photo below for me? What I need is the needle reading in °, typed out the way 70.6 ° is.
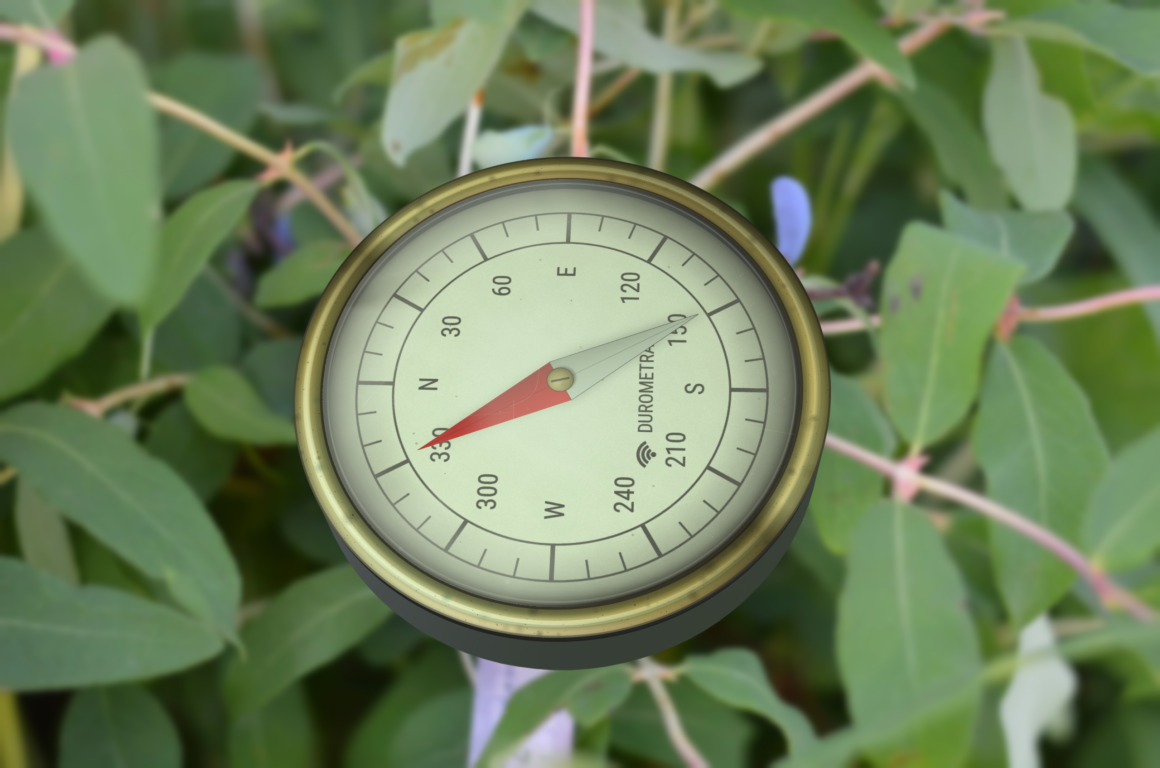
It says 330 °
